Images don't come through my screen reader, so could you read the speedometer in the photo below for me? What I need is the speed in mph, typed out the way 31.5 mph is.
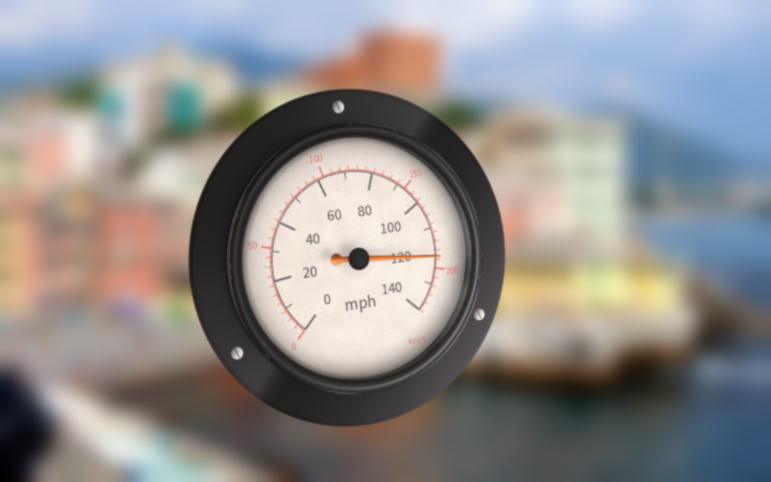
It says 120 mph
